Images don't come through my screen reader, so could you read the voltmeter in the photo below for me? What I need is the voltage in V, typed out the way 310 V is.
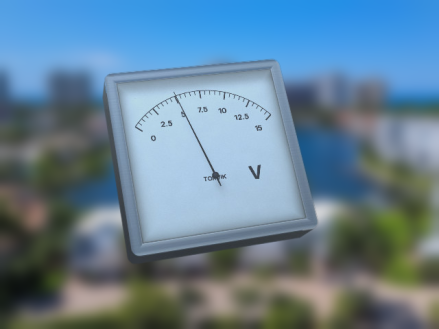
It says 5 V
